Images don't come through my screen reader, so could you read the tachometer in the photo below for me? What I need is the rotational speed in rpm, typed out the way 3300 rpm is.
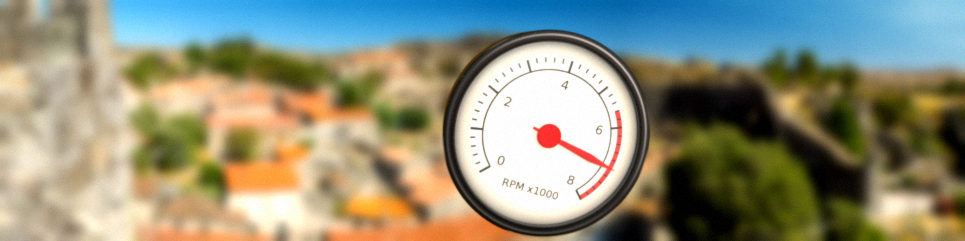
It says 7000 rpm
